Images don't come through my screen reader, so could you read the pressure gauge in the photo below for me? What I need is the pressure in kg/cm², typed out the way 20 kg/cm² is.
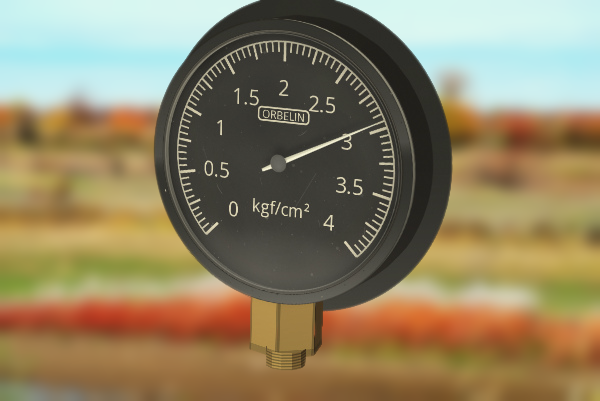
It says 2.95 kg/cm²
